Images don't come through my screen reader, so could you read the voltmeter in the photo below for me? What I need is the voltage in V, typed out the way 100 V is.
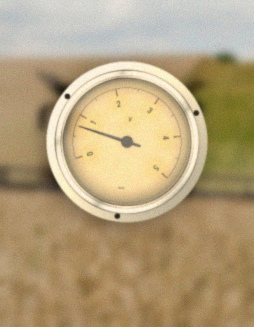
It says 0.75 V
